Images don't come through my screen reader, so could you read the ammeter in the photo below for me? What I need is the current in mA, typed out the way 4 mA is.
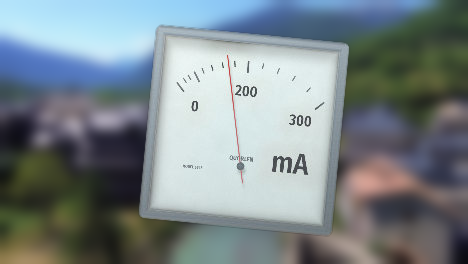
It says 170 mA
